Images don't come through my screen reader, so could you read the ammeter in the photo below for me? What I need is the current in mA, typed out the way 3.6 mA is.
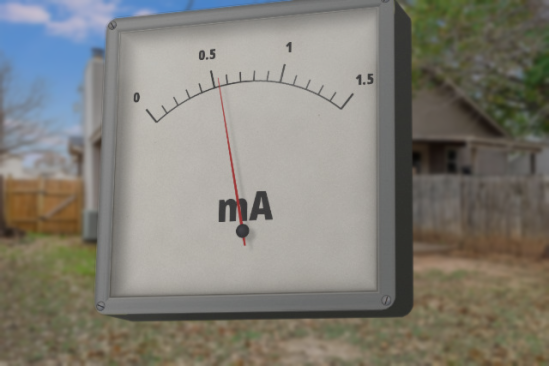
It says 0.55 mA
